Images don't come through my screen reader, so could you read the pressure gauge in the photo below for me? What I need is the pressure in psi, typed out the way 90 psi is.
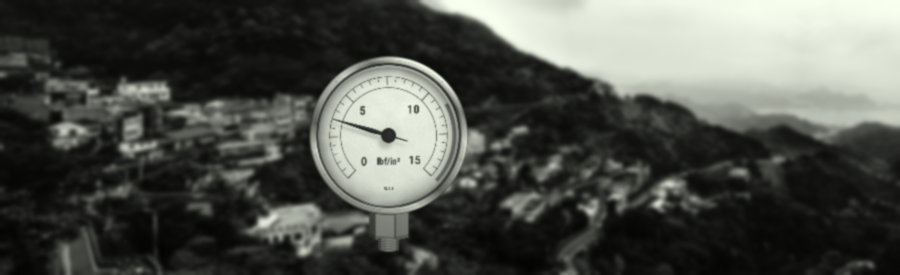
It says 3.5 psi
